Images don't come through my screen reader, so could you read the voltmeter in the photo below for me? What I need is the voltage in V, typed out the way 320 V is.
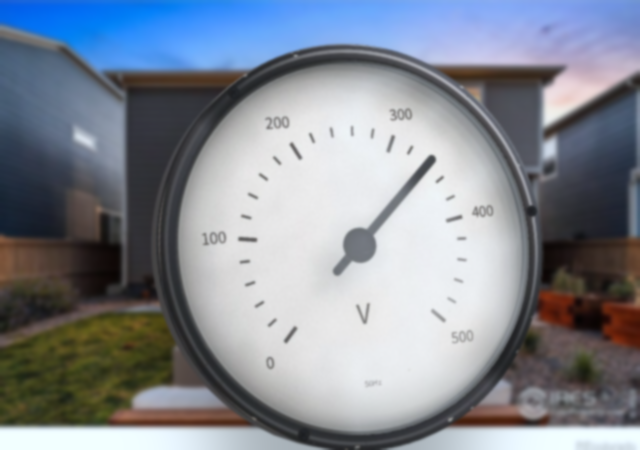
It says 340 V
